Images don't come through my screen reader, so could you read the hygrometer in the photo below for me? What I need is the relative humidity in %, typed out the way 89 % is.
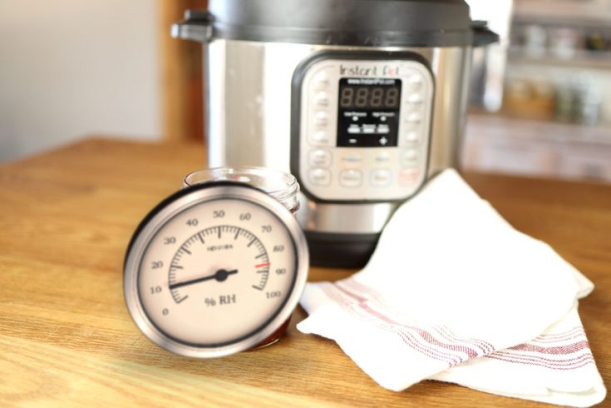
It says 10 %
